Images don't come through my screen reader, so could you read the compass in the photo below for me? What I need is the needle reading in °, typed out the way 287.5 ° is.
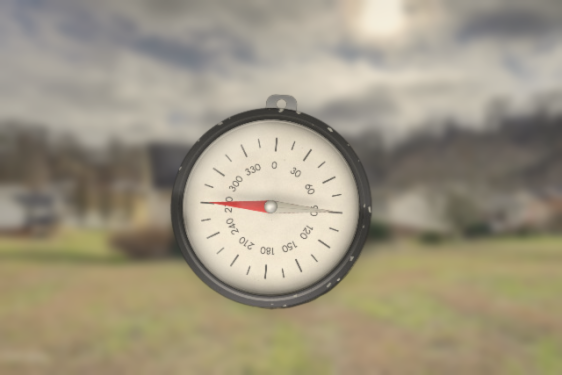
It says 270 °
